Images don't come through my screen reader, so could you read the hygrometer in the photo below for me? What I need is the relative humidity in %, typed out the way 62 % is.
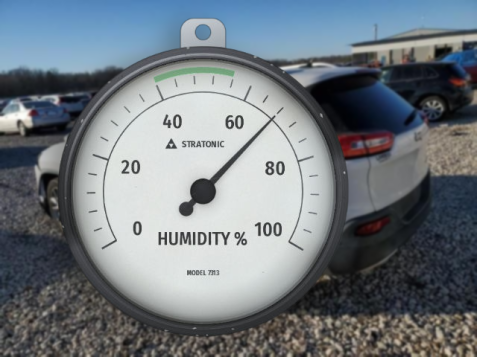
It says 68 %
